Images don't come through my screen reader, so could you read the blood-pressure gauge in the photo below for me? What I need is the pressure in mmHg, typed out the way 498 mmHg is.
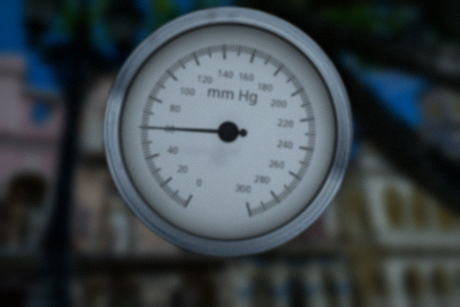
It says 60 mmHg
